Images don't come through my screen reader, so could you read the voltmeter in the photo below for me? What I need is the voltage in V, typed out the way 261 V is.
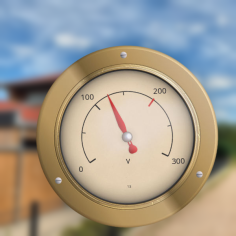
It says 125 V
